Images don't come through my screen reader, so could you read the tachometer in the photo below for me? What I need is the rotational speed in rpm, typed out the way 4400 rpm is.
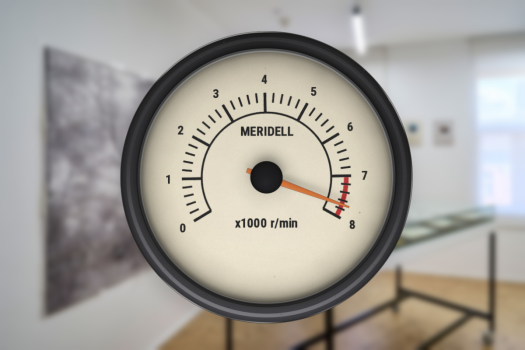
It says 7700 rpm
